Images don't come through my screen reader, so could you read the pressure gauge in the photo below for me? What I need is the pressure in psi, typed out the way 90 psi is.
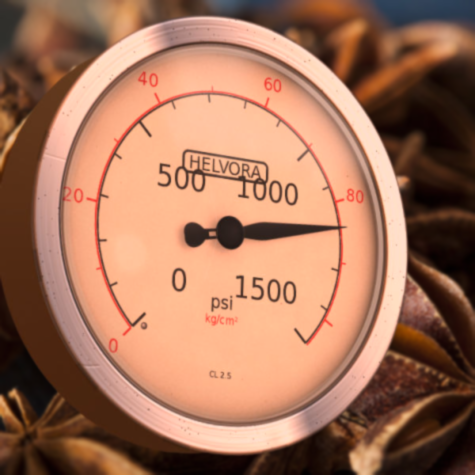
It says 1200 psi
